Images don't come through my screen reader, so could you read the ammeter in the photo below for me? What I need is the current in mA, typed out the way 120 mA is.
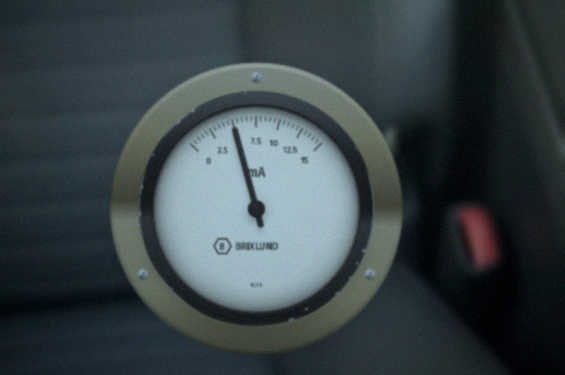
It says 5 mA
